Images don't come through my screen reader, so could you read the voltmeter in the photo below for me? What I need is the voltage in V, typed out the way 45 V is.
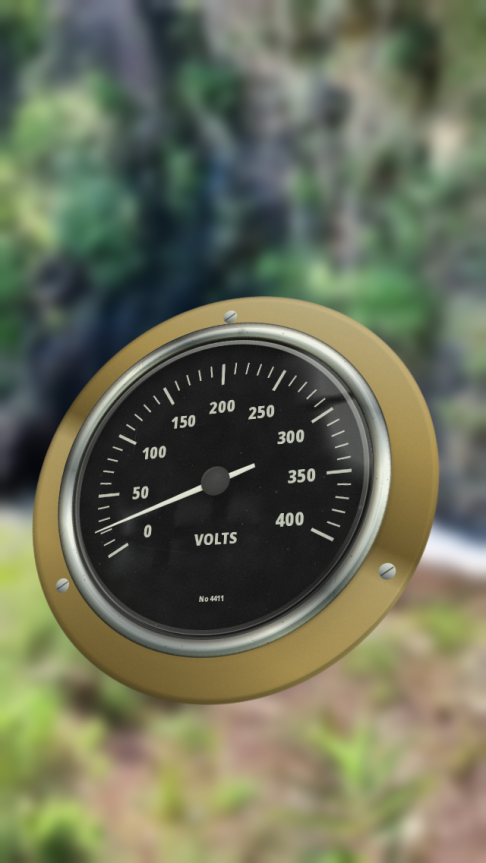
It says 20 V
